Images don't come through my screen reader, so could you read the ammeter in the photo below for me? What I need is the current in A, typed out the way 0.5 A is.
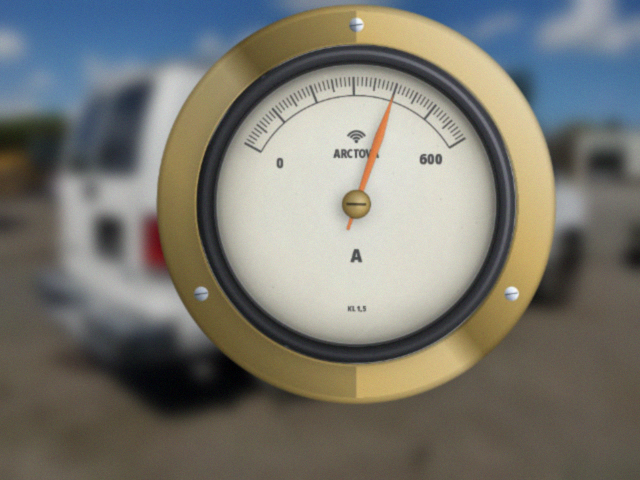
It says 400 A
